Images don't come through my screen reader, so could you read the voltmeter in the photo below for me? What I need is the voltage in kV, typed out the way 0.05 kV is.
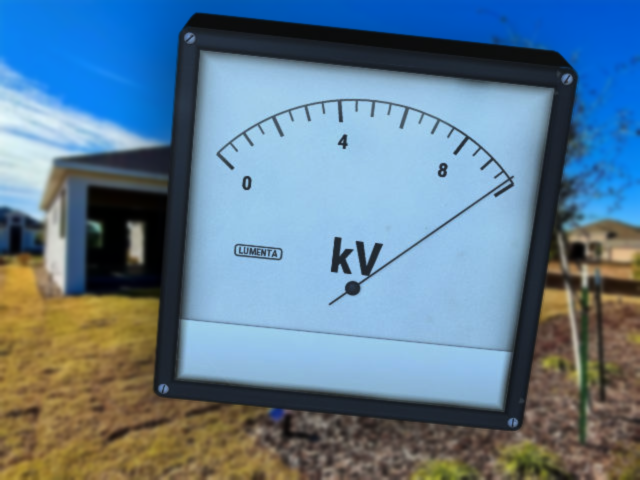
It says 9.75 kV
